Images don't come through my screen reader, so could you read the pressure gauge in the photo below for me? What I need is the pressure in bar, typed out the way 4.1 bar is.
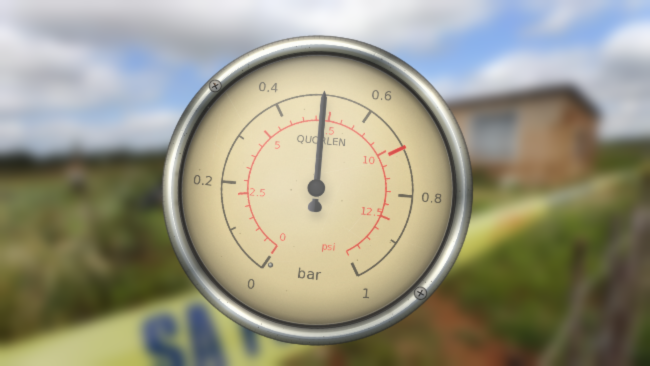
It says 0.5 bar
